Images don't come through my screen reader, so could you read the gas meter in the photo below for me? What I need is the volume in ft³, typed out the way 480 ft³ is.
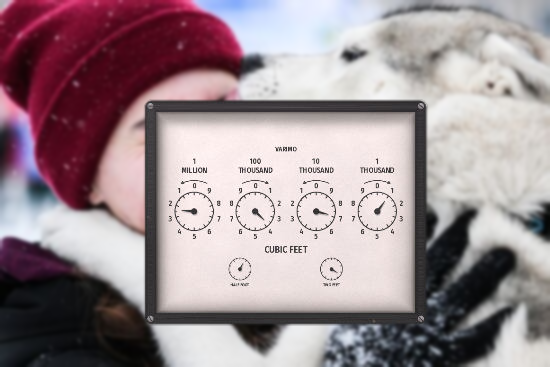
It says 237100 ft³
